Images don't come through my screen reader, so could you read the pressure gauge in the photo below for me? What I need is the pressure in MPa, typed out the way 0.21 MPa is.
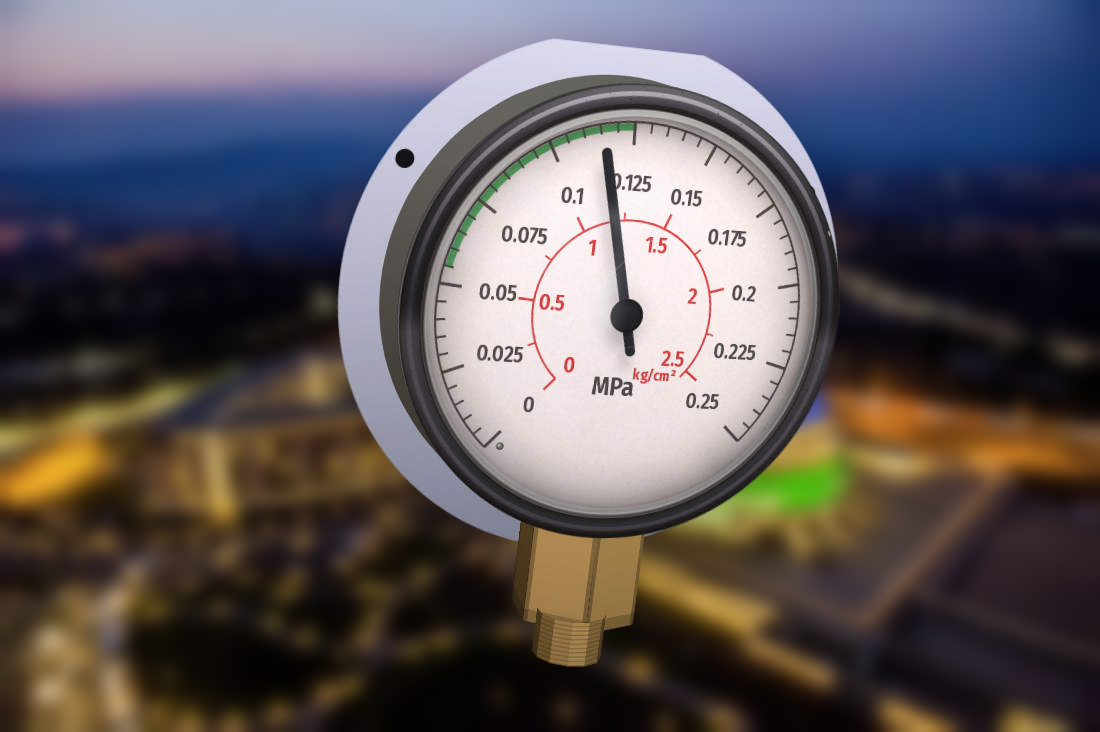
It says 0.115 MPa
